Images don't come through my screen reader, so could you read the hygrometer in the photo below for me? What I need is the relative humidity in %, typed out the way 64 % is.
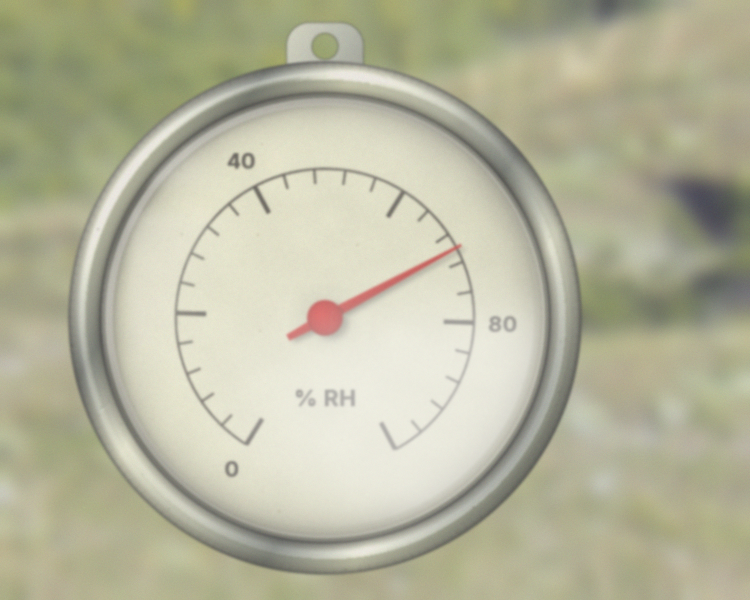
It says 70 %
